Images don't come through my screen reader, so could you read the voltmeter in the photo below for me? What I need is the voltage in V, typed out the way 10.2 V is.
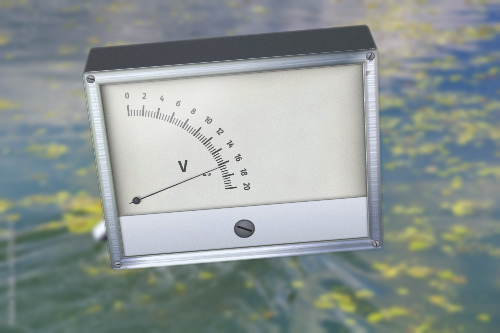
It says 16 V
